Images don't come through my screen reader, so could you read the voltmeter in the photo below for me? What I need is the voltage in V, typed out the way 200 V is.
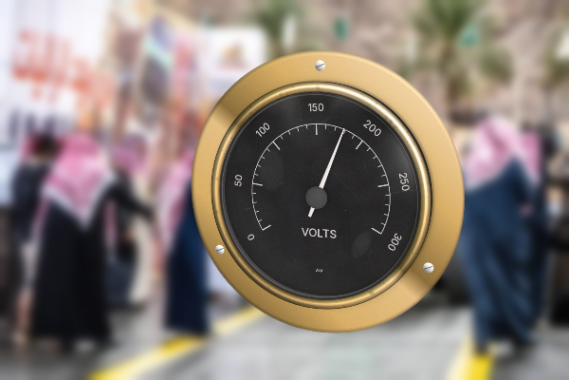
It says 180 V
